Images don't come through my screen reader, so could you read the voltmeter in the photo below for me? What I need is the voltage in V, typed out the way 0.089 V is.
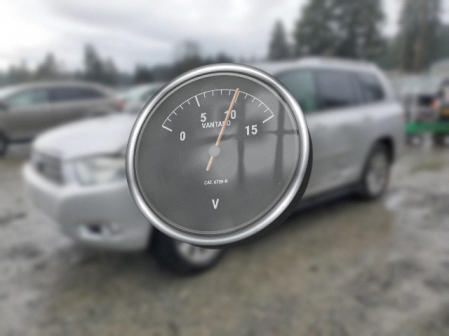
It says 10 V
